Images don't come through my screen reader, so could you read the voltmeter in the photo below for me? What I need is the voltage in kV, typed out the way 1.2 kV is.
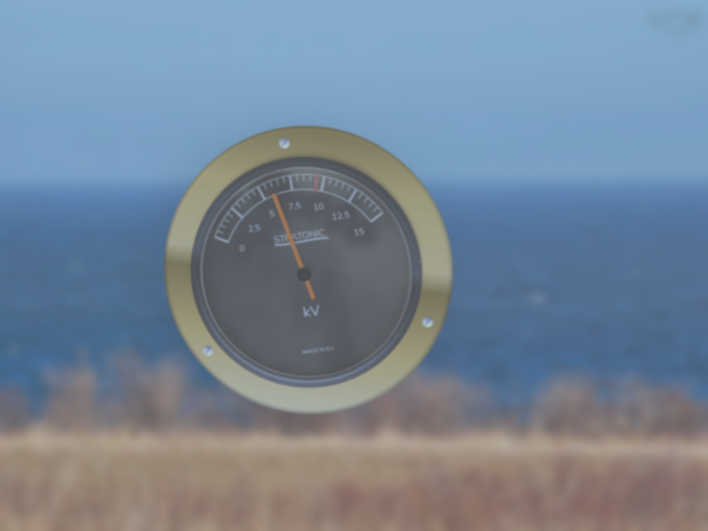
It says 6 kV
